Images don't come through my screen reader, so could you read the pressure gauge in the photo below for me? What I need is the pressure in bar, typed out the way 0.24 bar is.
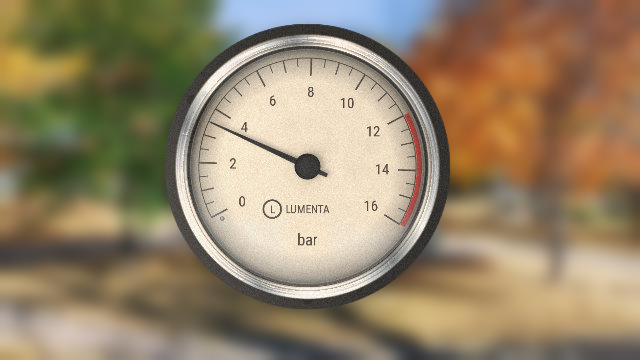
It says 3.5 bar
